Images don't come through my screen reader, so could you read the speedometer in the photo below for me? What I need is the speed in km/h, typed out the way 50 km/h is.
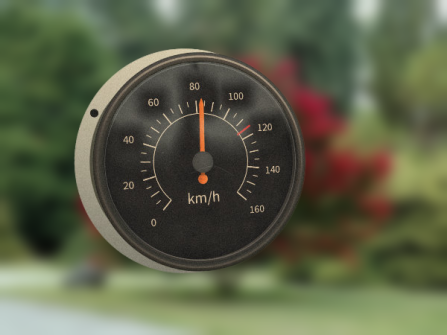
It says 82.5 km/h
